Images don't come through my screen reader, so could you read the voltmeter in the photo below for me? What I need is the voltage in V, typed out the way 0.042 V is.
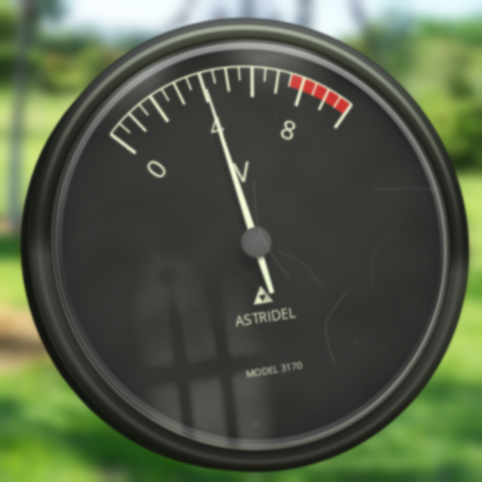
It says 4 V
